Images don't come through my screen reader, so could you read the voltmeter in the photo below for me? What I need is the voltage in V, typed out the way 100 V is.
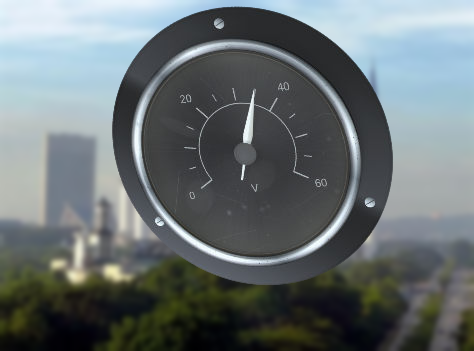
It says 35 V
